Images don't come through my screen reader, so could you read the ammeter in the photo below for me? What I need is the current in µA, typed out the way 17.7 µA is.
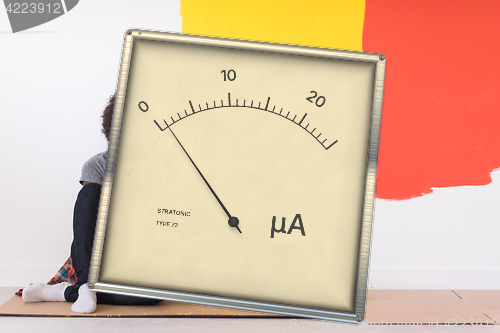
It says 1 µA
